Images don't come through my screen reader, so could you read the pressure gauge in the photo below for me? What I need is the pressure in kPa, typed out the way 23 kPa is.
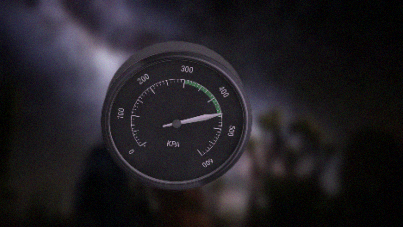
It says 450 kPa
